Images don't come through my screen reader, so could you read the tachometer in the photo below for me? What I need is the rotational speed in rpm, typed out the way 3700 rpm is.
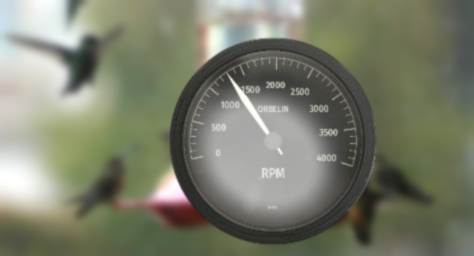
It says 1300 rpm
